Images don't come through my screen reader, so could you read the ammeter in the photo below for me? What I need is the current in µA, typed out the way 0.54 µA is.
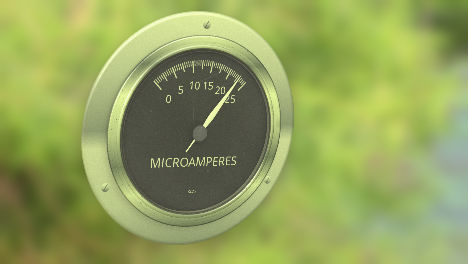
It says 22.5 µA
